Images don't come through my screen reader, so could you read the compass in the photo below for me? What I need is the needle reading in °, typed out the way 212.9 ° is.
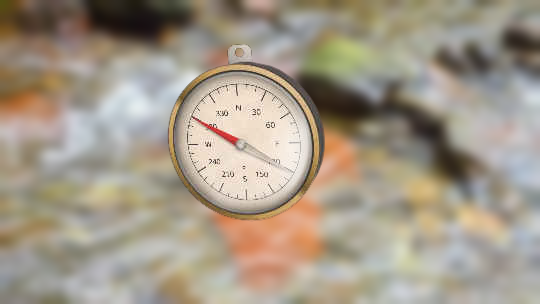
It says 300 °
